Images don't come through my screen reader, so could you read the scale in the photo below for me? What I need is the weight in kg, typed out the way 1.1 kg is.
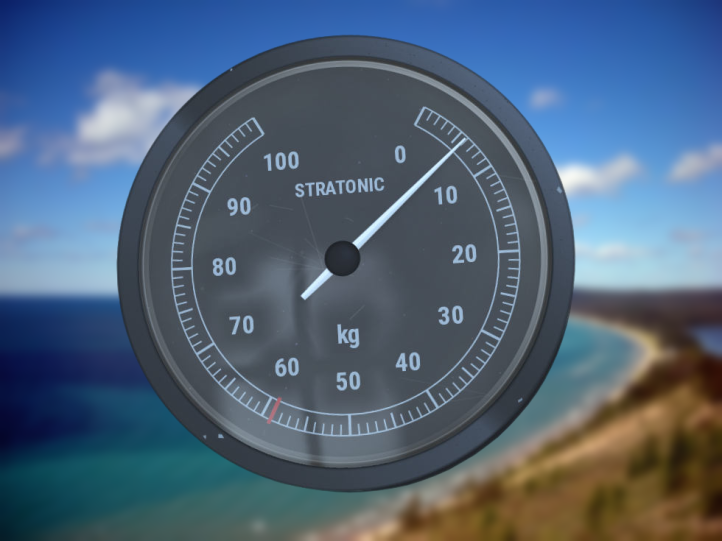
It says 6 kg
